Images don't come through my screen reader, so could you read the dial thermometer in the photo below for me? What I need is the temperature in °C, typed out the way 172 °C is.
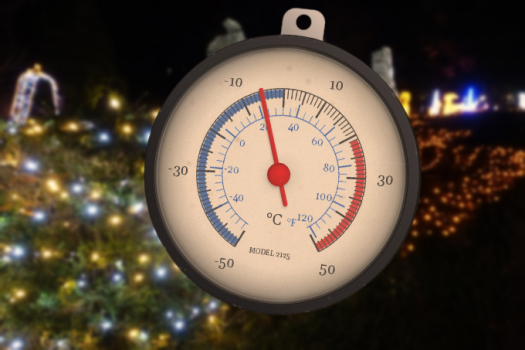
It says -5 °C
